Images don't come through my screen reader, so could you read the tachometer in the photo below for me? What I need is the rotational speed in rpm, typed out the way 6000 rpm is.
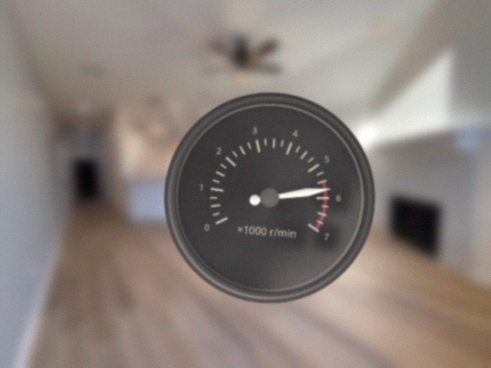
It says 5750 rpm
